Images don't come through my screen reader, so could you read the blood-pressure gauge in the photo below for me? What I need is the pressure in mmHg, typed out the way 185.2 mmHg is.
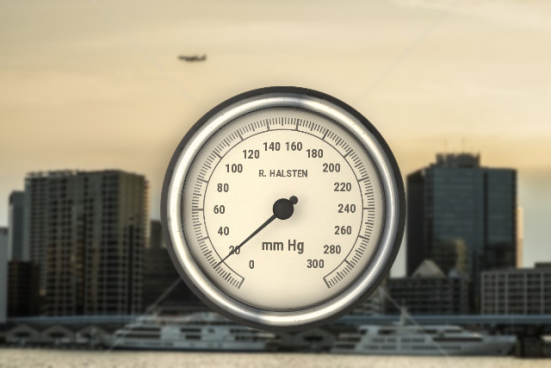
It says 20 mmHg
